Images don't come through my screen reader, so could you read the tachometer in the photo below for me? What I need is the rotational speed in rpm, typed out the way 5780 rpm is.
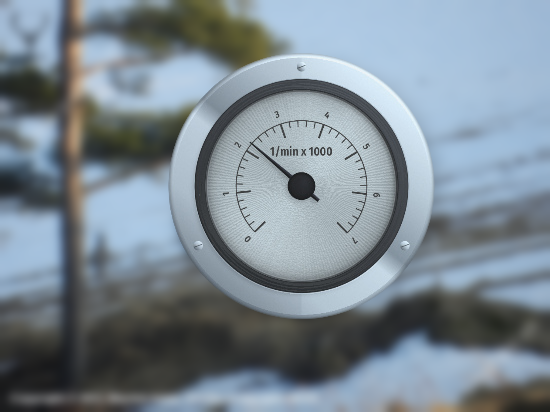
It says 2200 rpm
